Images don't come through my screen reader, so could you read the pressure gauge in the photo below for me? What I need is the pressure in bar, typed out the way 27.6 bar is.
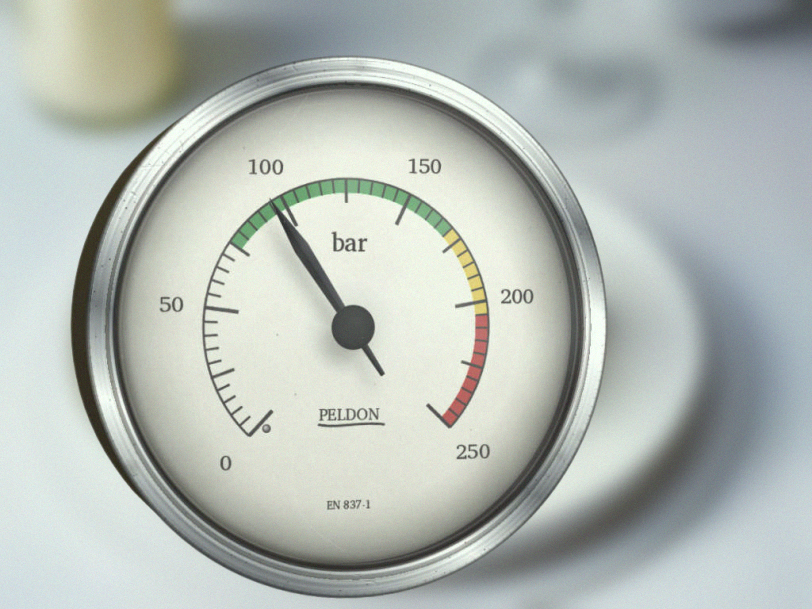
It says 95 bar
